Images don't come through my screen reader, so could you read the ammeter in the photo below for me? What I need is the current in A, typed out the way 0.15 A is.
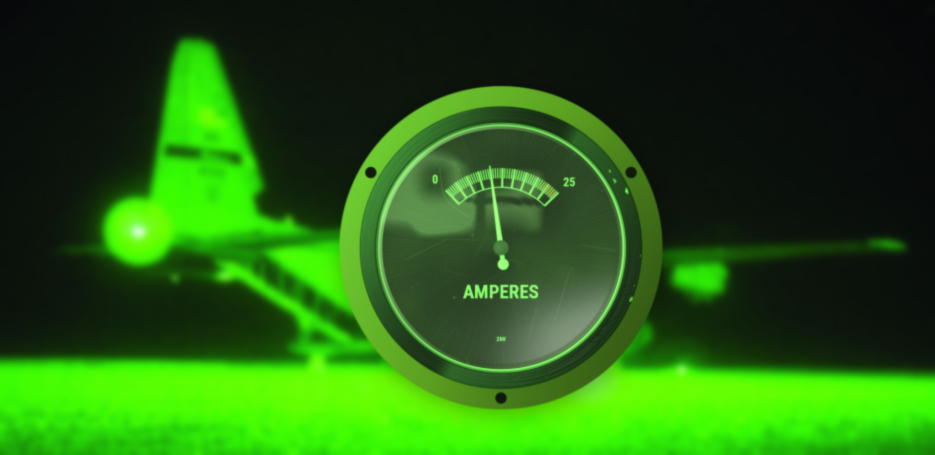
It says 10 A
